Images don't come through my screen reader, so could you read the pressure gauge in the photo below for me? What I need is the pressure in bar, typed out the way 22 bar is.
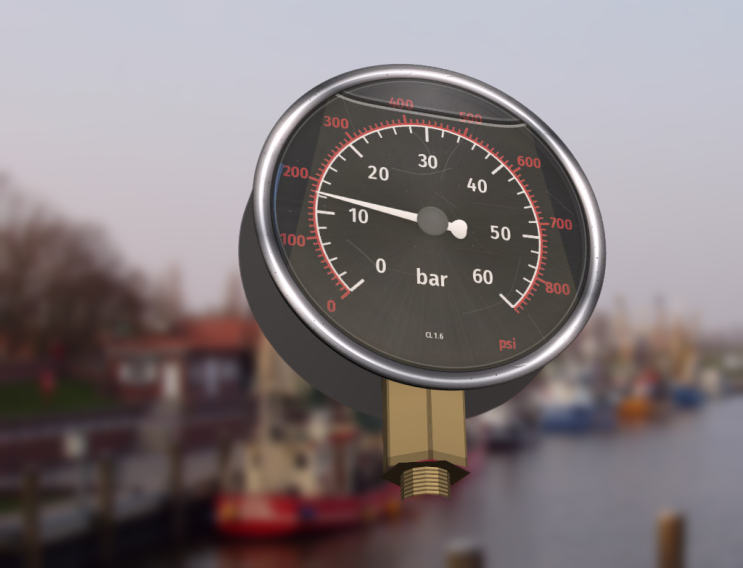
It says 12 bar
